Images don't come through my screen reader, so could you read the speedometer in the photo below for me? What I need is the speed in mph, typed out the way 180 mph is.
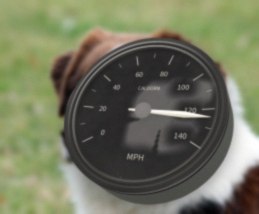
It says 125 mph
